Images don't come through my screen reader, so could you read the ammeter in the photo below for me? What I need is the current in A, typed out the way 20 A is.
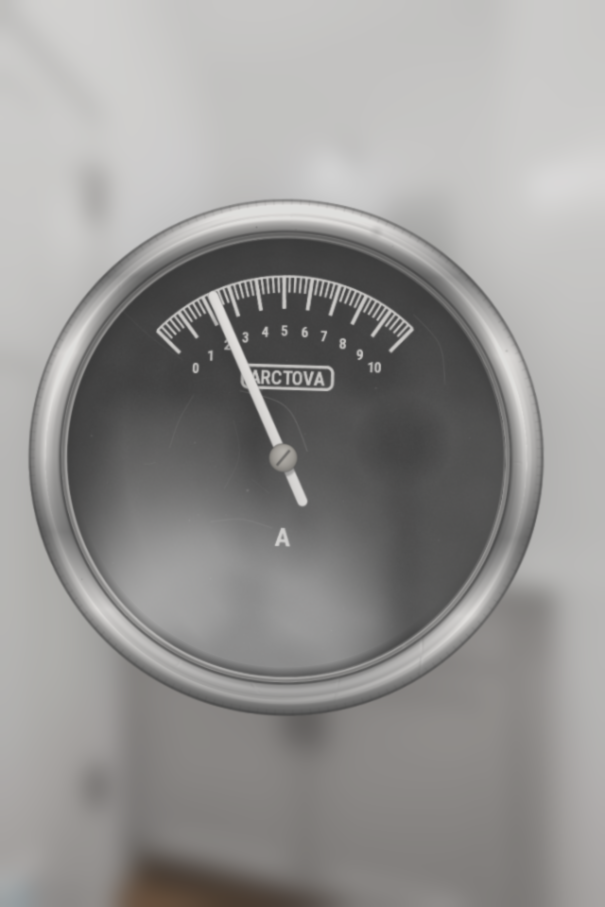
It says 2.4 A
